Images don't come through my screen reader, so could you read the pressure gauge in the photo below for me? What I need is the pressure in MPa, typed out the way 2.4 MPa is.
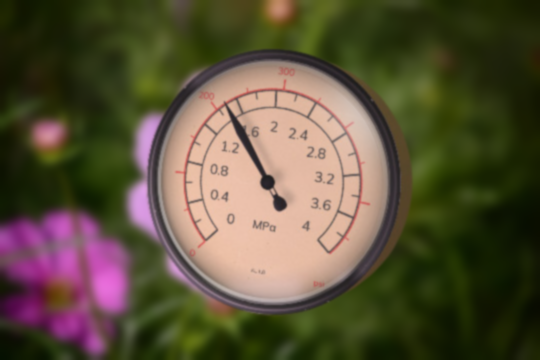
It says 1.5 MPa
